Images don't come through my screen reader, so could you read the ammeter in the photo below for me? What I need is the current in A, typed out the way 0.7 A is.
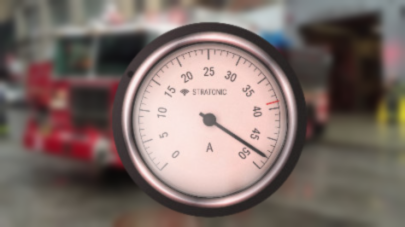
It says 48 A
